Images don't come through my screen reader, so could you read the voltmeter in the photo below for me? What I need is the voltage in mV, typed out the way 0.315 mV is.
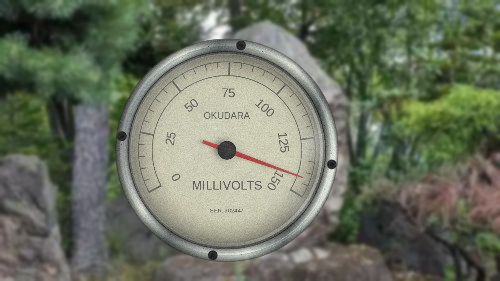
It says 142.5 mV
